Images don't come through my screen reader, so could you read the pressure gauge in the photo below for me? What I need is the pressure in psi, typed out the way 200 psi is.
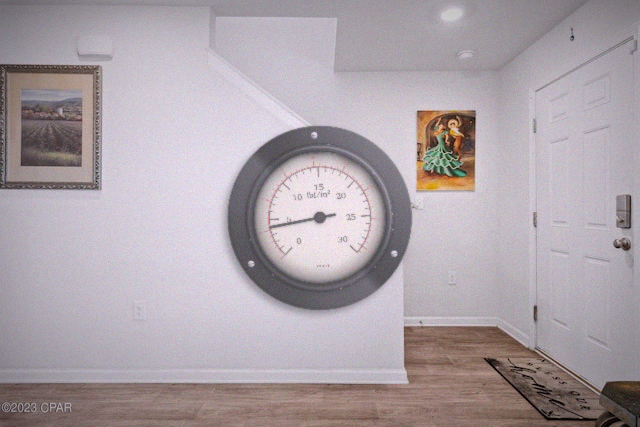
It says 4 psi
